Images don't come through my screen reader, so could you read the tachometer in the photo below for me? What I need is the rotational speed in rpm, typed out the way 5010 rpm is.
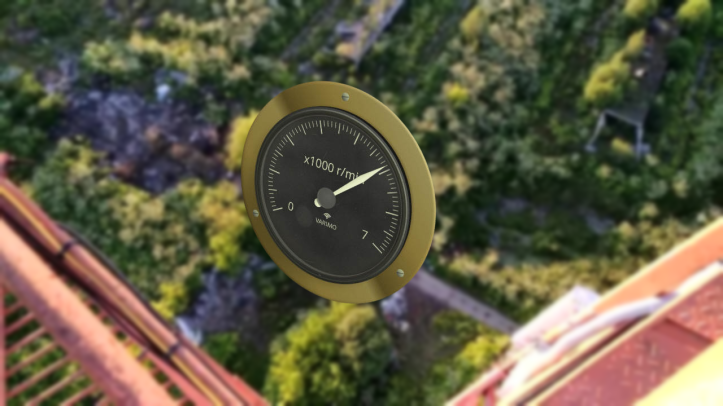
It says 4900 rpm
